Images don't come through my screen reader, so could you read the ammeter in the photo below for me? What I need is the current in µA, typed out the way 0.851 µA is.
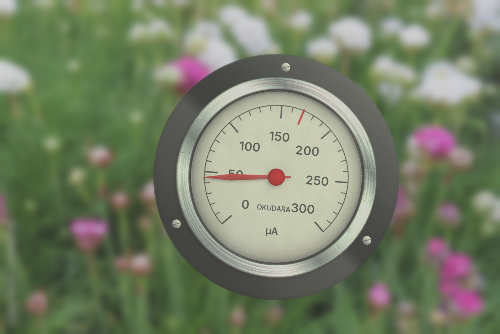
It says 45 µA
